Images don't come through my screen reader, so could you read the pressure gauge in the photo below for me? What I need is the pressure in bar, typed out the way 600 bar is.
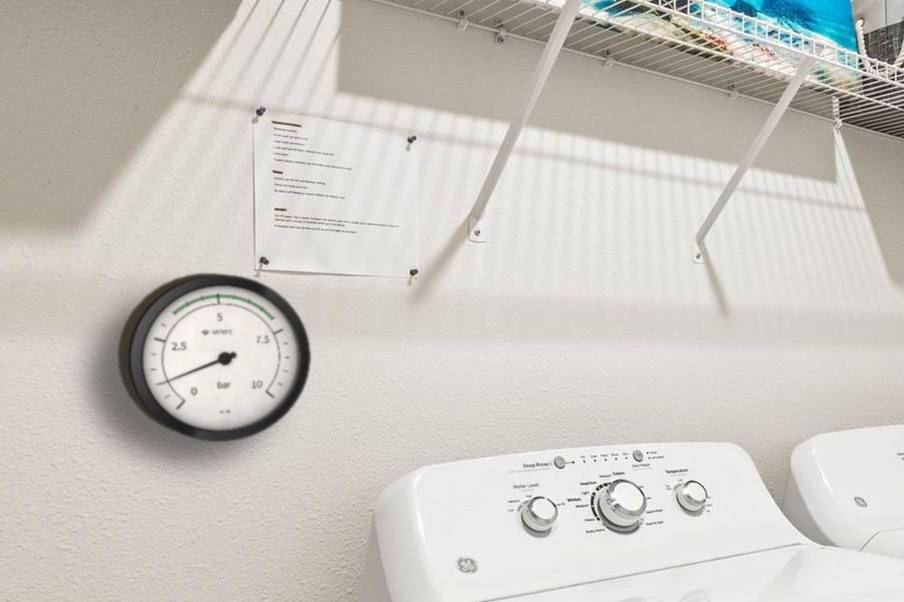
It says 1 bar
